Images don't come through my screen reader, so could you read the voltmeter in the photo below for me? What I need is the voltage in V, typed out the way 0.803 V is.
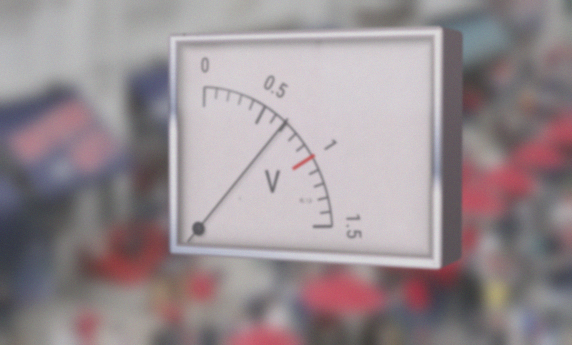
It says 0.7 V
